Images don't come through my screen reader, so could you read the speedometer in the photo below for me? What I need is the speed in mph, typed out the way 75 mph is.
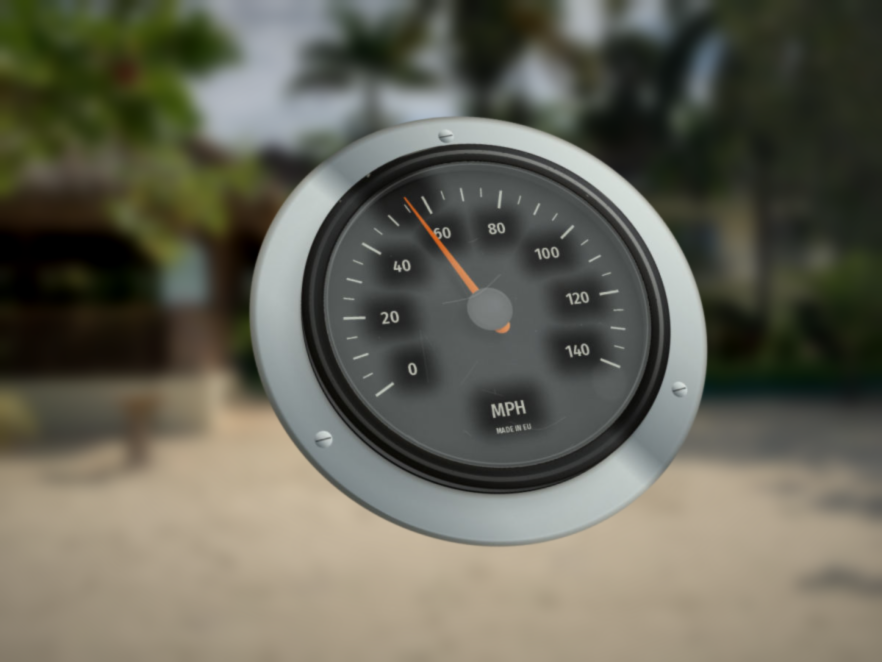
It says 55 mph
